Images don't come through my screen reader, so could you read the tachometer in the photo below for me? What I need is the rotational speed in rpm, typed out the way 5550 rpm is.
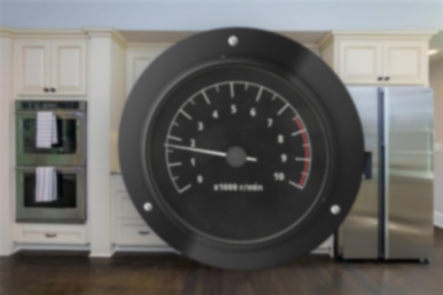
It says 1750 rpm
